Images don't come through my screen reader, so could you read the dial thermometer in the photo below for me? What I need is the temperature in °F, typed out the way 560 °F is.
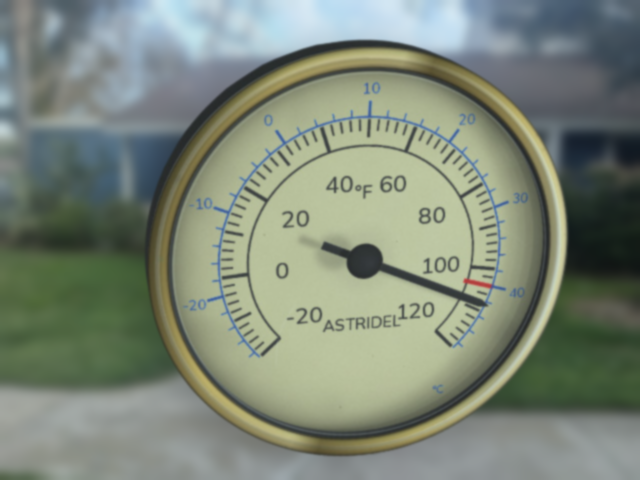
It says 108 °F
